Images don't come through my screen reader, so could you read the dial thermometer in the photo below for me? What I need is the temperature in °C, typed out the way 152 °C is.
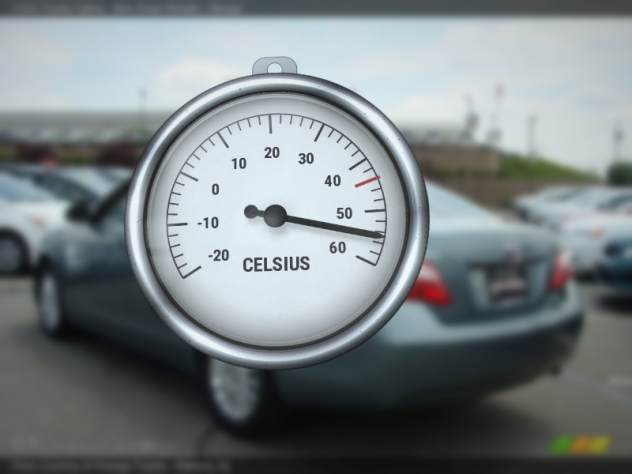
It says 55 °C
